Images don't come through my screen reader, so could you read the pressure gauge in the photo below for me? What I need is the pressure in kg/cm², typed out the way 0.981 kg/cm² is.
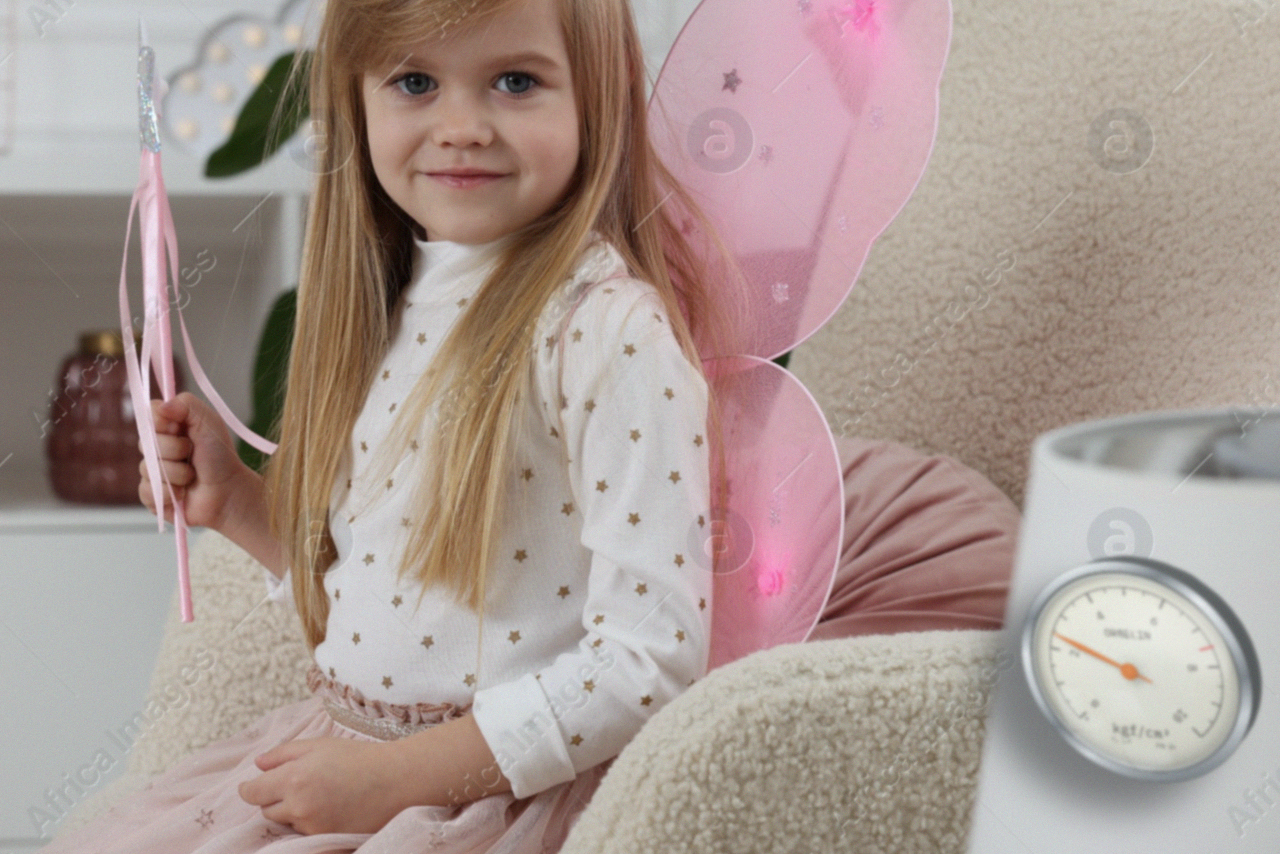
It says 2.5 kg/cm²
